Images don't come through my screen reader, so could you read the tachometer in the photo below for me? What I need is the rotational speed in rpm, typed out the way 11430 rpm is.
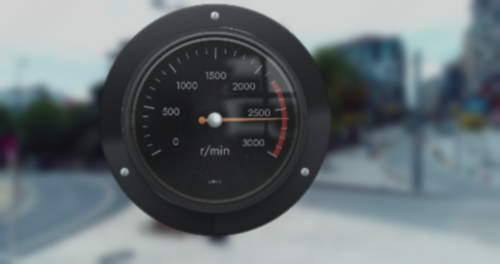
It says 2600 rpm
